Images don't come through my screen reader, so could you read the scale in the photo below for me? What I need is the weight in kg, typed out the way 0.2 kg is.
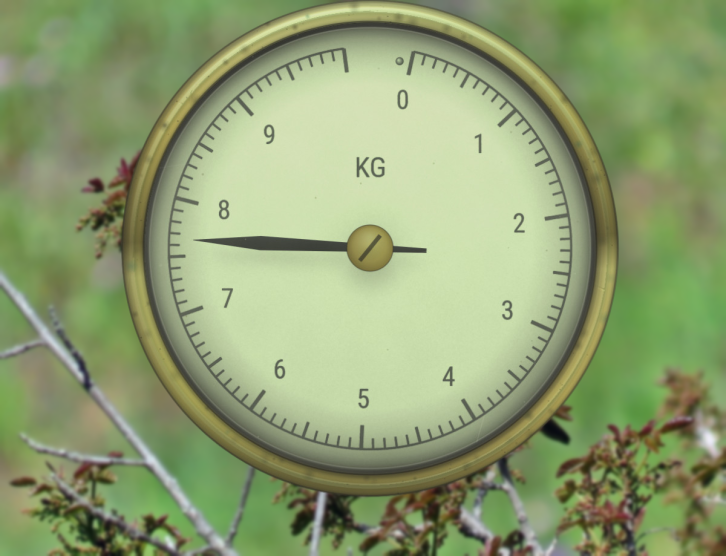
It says 7.65 kg
